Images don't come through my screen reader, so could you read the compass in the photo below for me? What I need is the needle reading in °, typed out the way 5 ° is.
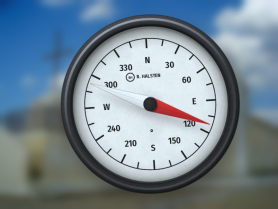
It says 112.5 °
